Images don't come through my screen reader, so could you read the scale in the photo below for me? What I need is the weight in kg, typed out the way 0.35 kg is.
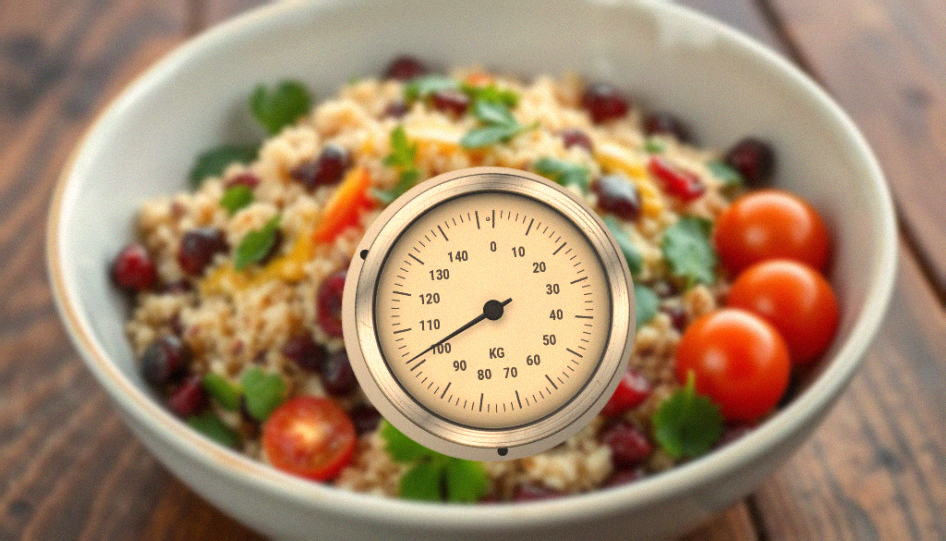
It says 102 kg
